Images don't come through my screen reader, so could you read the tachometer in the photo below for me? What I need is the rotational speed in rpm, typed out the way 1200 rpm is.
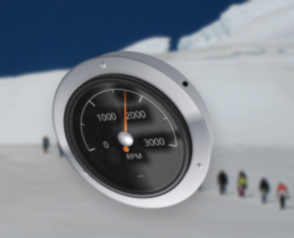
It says 1750 rpm
